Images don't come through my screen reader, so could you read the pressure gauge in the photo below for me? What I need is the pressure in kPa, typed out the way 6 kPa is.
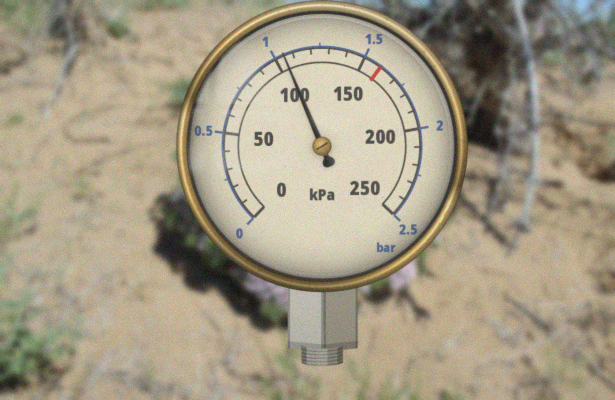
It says 105 kPa
